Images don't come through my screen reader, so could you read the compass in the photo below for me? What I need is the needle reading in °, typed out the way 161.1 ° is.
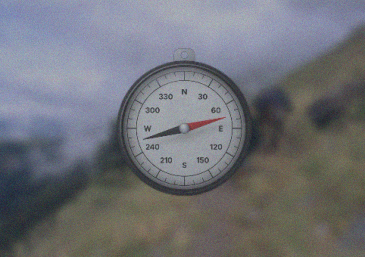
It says 75 °
